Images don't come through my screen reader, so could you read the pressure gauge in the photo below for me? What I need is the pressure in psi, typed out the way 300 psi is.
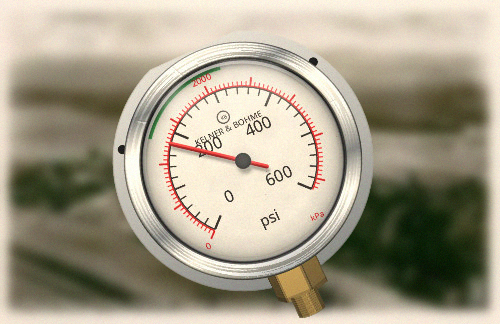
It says 180 psi
